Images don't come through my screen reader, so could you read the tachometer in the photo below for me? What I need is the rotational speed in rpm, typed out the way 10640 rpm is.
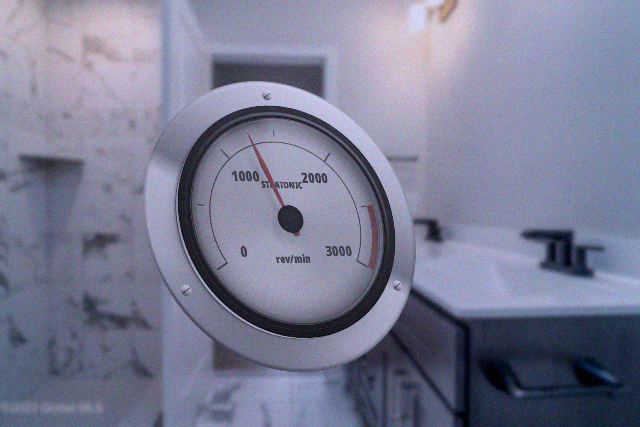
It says 1250 rpm
